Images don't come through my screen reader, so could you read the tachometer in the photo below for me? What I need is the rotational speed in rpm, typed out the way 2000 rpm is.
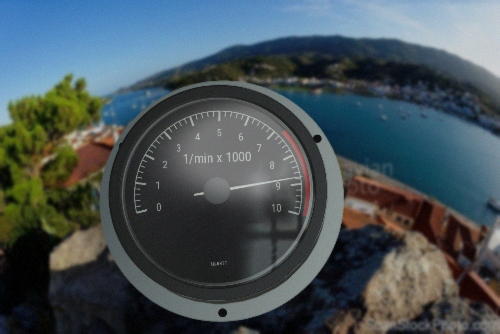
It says 8800 rpm
